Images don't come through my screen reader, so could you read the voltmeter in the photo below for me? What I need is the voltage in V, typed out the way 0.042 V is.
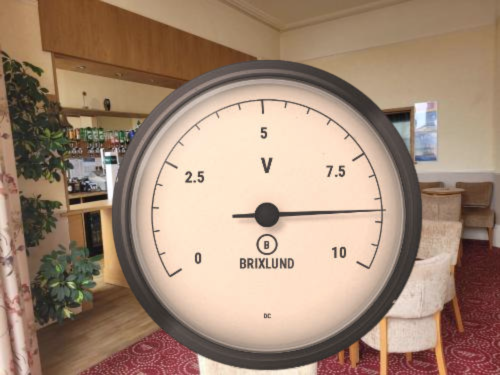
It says 8.75 V
